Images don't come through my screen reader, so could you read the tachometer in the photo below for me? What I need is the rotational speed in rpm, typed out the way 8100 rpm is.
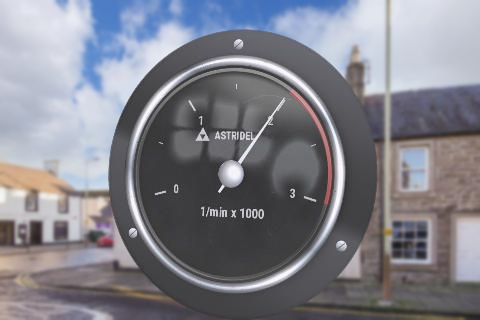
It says 2000 rpm
